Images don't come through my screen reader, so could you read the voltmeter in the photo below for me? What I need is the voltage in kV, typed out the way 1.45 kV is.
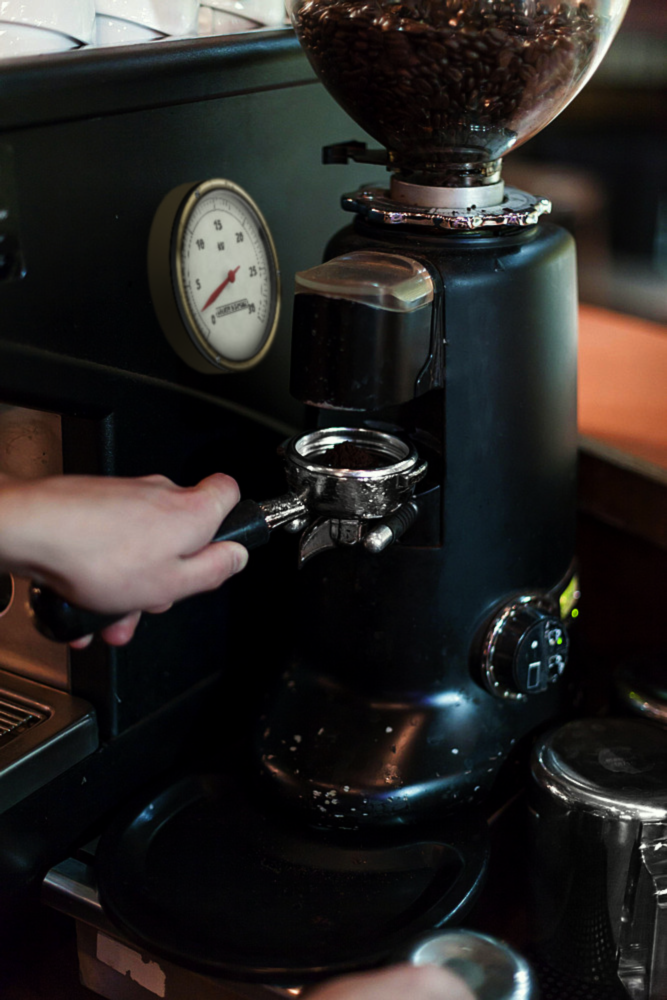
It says 2.5 kV
